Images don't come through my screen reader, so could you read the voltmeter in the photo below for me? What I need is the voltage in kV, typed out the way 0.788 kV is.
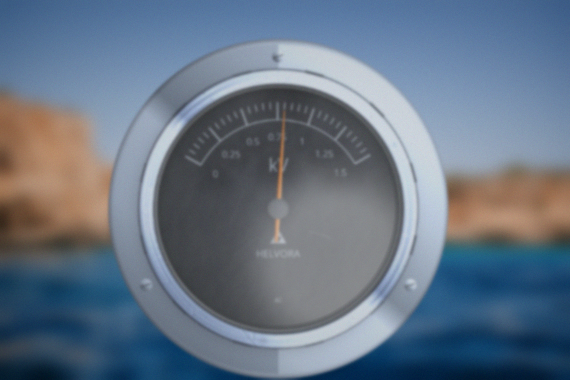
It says 0.8 kV
